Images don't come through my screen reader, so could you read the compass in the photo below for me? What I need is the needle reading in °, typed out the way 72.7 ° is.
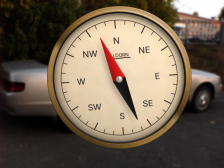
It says 340 °
